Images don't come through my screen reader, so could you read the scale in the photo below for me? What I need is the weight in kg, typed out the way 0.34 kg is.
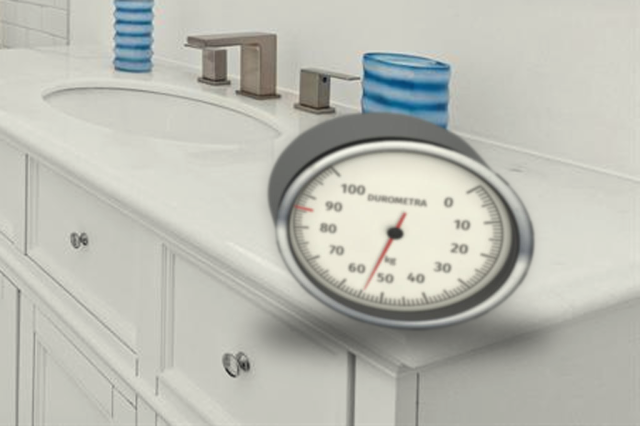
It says 55 kg
